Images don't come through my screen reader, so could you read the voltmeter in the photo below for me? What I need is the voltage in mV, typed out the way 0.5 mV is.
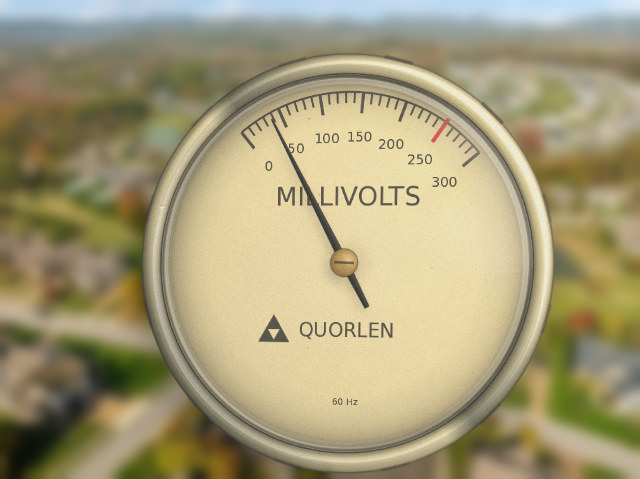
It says 40 mV
